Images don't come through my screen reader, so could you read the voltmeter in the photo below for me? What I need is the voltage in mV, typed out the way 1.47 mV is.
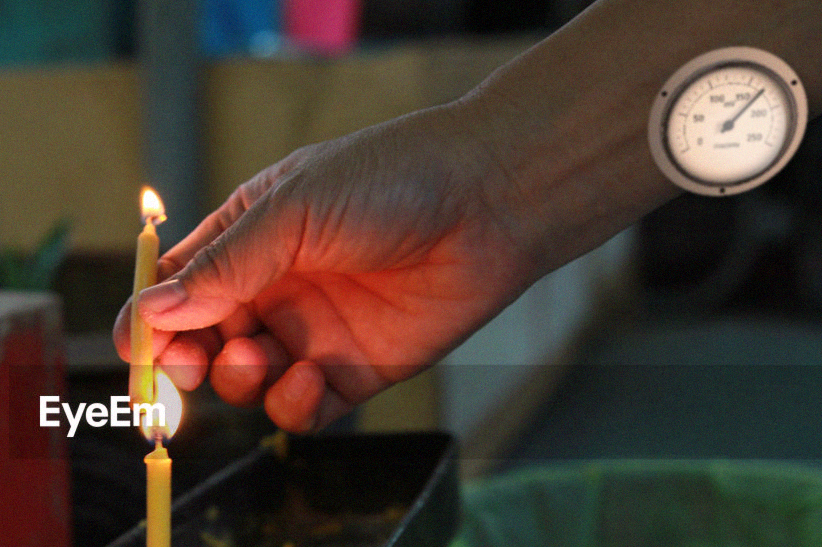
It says 170 mV
